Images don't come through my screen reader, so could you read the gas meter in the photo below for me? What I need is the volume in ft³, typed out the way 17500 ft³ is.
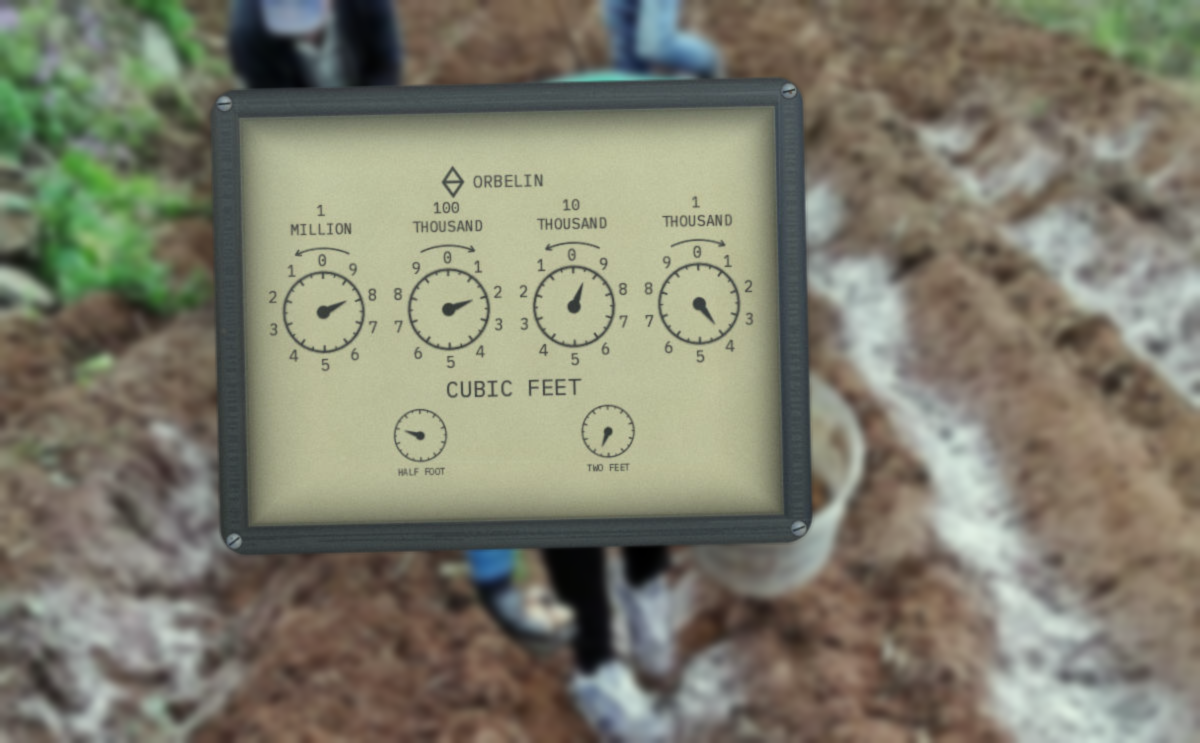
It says 819400 ft³
